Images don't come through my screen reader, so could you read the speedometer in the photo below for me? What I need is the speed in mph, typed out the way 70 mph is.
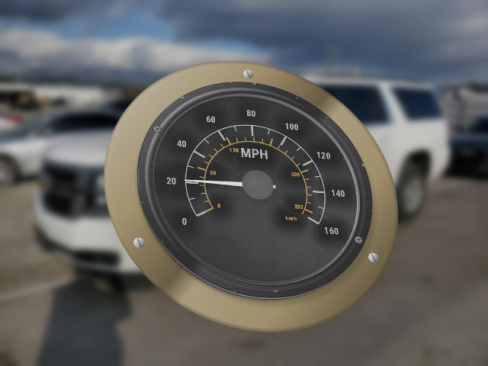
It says 20 mph
